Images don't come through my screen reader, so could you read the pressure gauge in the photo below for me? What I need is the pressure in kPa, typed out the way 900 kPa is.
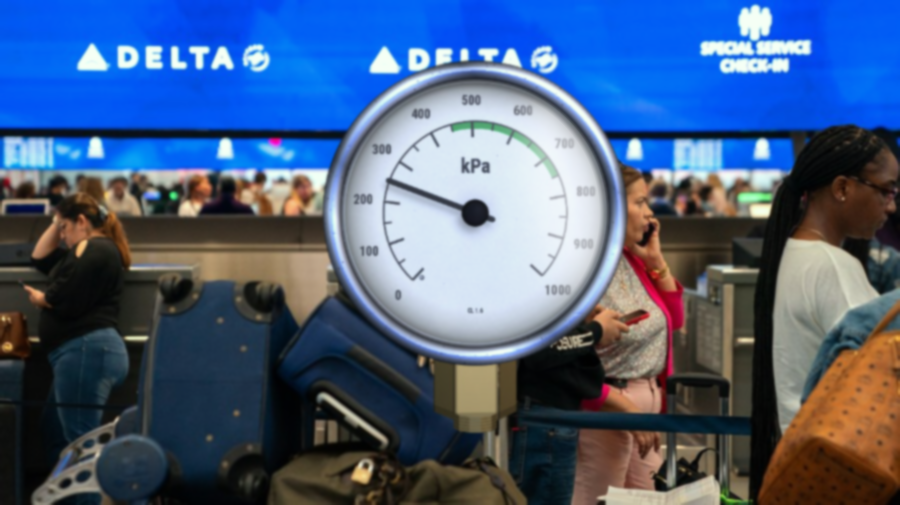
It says 250 kPa
